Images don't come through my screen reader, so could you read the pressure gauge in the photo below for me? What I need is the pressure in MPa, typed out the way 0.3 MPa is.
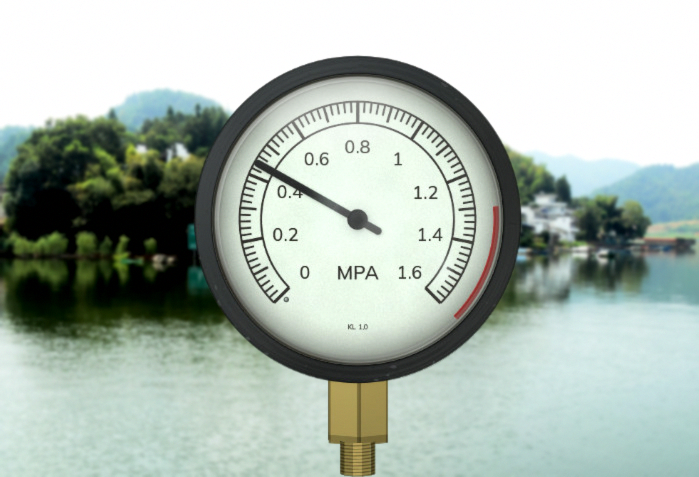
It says 0.44 MPa
